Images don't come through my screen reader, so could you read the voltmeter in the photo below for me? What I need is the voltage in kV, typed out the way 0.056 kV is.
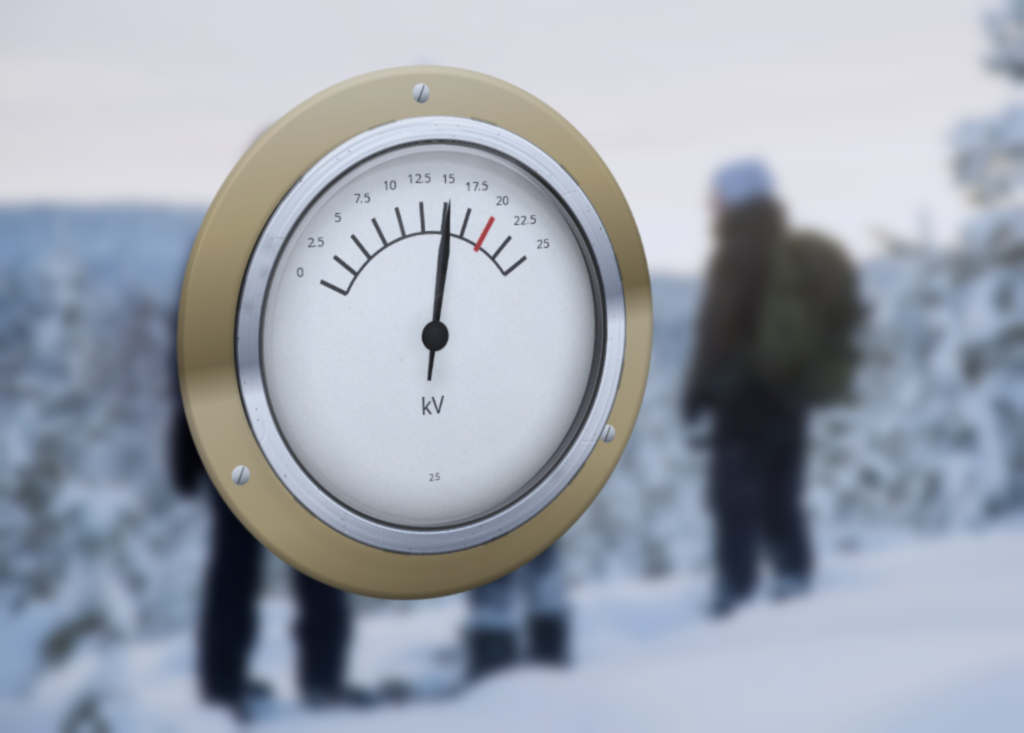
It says 15 kV
